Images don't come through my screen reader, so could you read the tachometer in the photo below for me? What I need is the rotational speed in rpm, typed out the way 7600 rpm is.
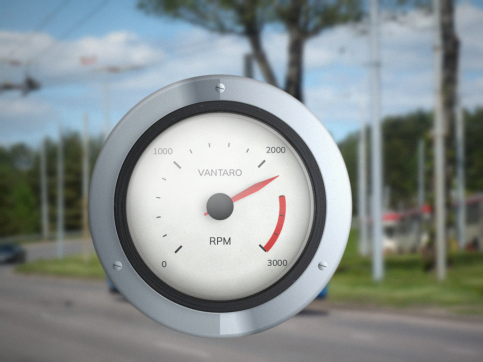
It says 2200 rpm
